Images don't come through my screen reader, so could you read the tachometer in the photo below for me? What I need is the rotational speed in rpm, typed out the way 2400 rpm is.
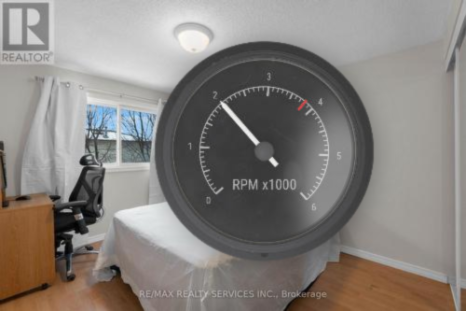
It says 2000 rpm
